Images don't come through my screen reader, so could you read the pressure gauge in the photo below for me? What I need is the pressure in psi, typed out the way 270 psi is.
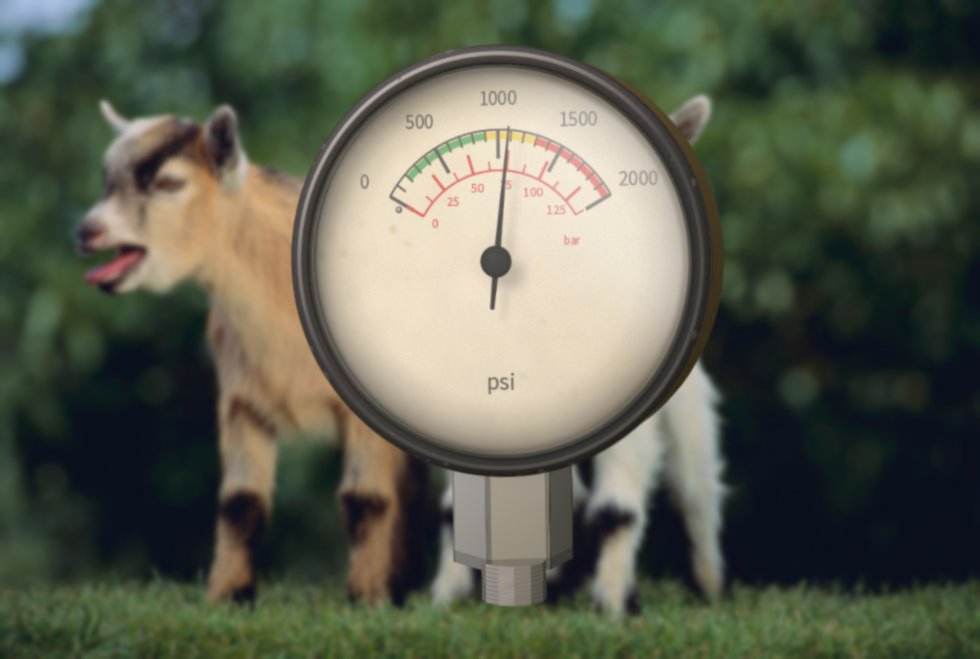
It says 1100 psi
